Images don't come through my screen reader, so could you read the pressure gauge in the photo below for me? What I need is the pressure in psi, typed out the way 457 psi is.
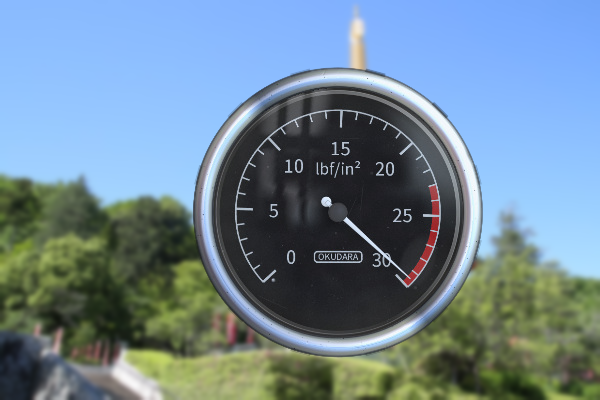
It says 29.5 psi
